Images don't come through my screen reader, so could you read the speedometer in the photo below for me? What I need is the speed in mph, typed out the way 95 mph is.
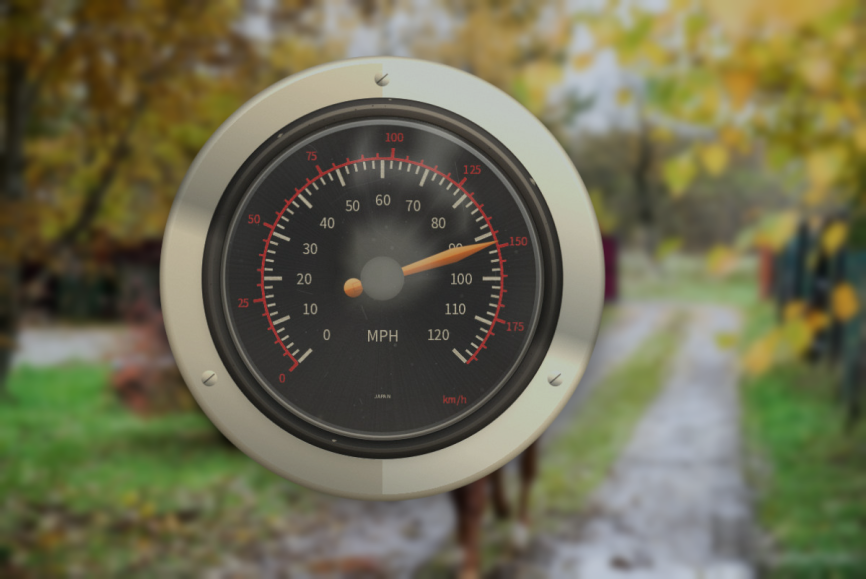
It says 92 mph
